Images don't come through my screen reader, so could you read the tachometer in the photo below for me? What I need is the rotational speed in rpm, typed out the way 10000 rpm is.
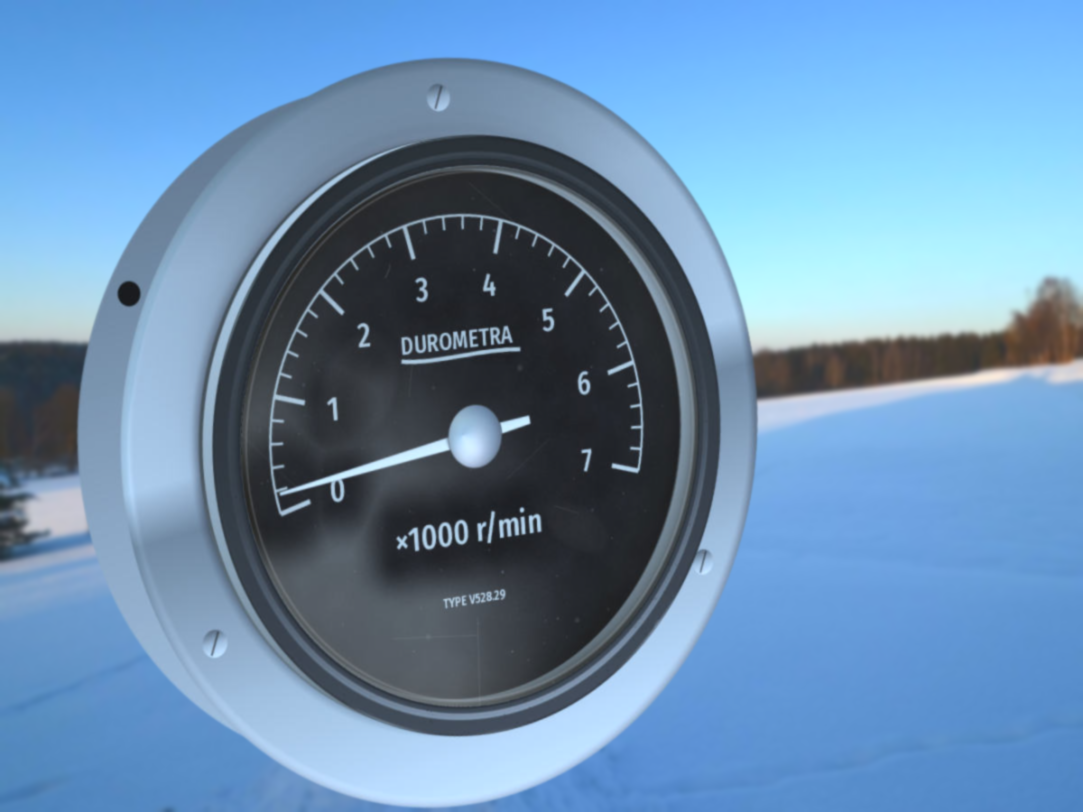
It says 200 rpm
